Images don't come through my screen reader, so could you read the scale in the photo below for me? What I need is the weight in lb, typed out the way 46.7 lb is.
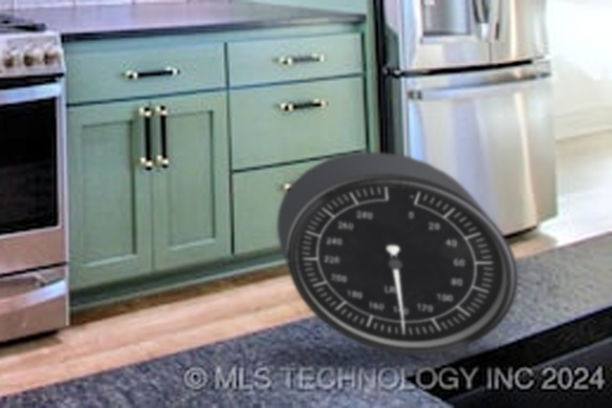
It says 140 lb
